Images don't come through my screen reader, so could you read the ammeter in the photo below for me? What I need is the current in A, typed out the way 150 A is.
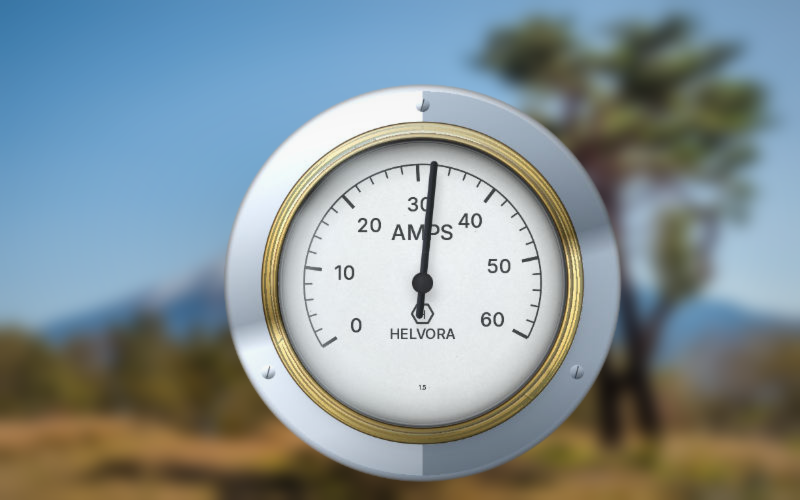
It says 32 A
